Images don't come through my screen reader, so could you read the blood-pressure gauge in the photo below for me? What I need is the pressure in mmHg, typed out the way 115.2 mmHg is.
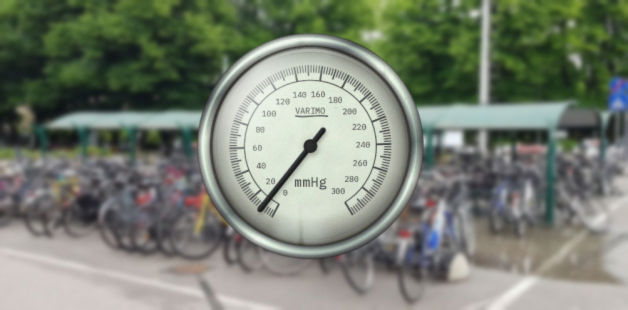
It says 10 mmHg
